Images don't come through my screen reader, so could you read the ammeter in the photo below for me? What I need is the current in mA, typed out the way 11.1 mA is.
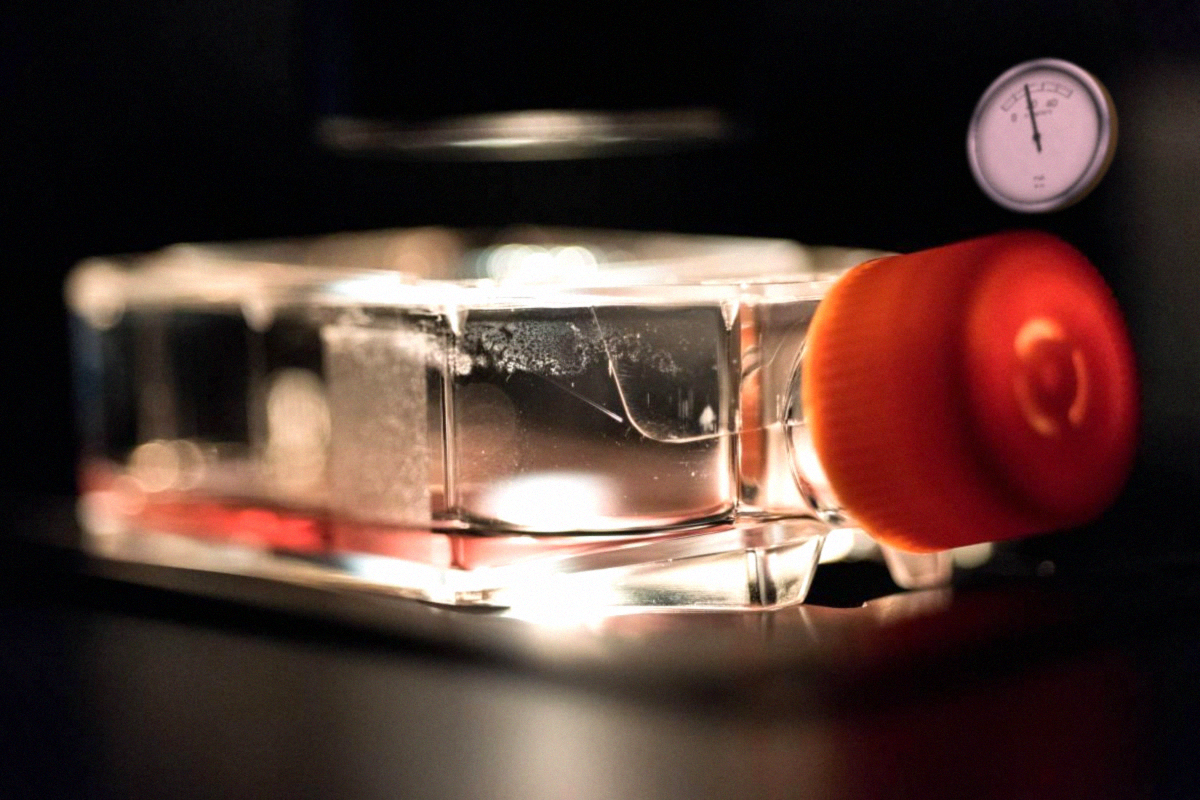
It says 20 mA
